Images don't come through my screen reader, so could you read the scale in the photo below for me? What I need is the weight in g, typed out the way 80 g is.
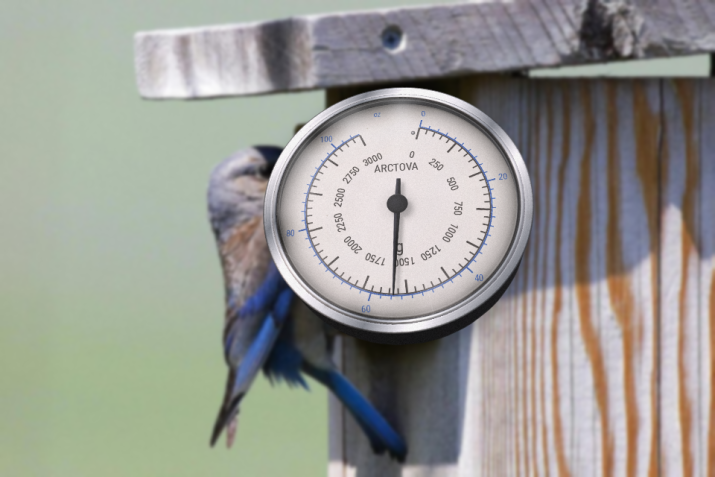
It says 1575 g
